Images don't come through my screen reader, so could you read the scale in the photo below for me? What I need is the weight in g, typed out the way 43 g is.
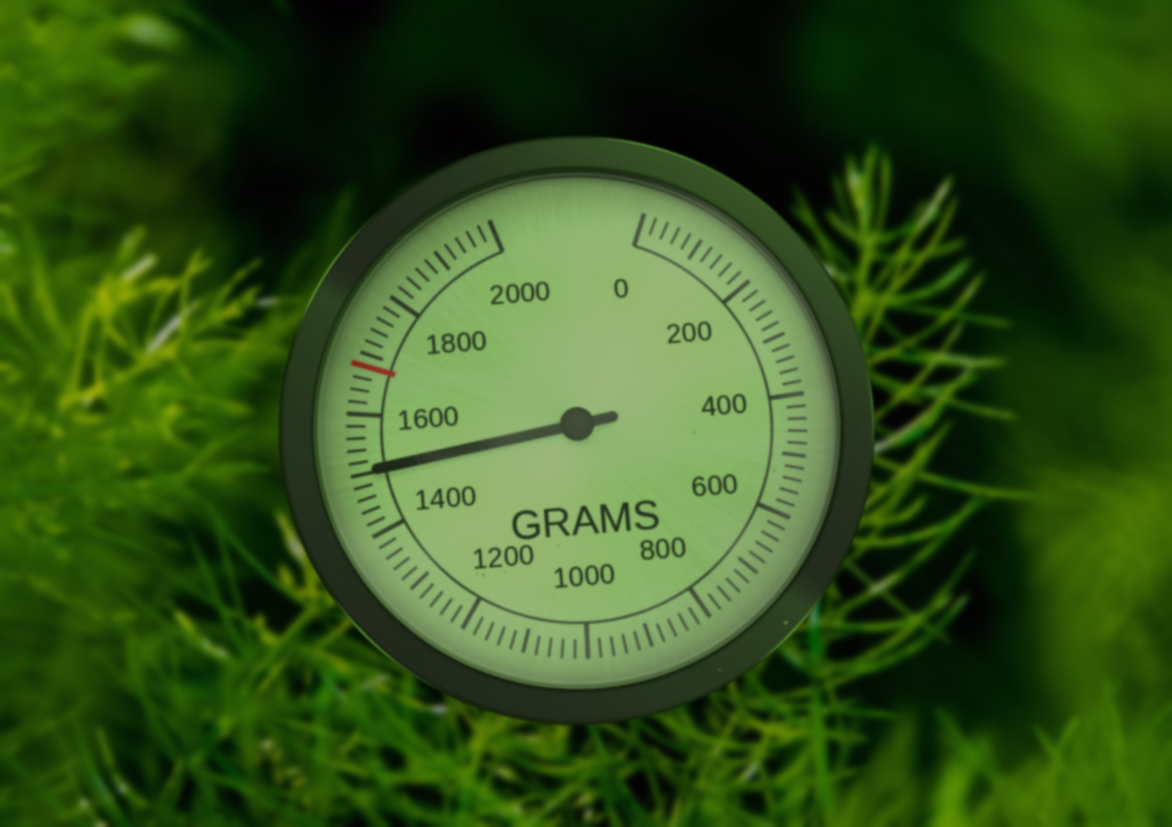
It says 1500 g
